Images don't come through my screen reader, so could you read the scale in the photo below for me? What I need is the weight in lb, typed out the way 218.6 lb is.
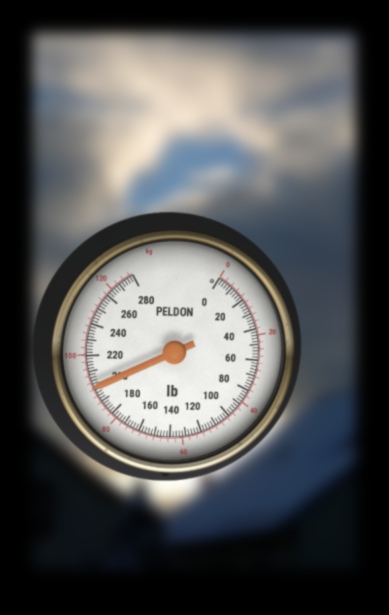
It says 200 lb
